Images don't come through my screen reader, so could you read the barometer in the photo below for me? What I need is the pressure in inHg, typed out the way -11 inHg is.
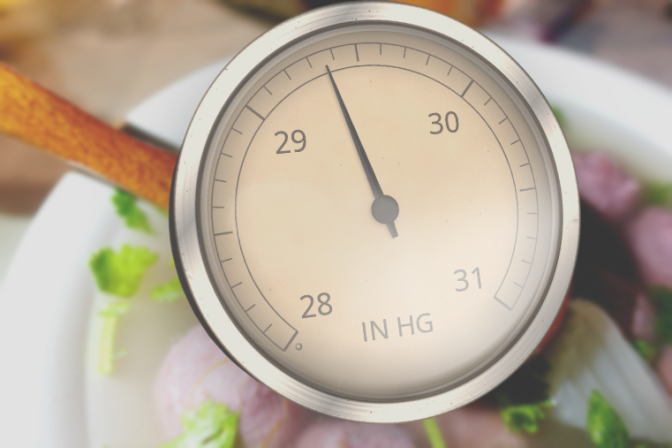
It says 29.35 inHg
